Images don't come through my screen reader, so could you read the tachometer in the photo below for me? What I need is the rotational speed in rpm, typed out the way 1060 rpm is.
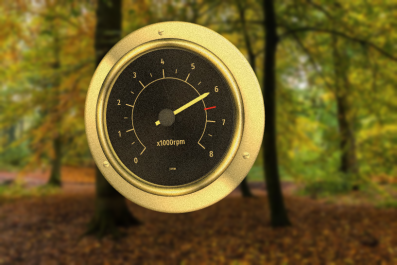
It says 6000 rpm
